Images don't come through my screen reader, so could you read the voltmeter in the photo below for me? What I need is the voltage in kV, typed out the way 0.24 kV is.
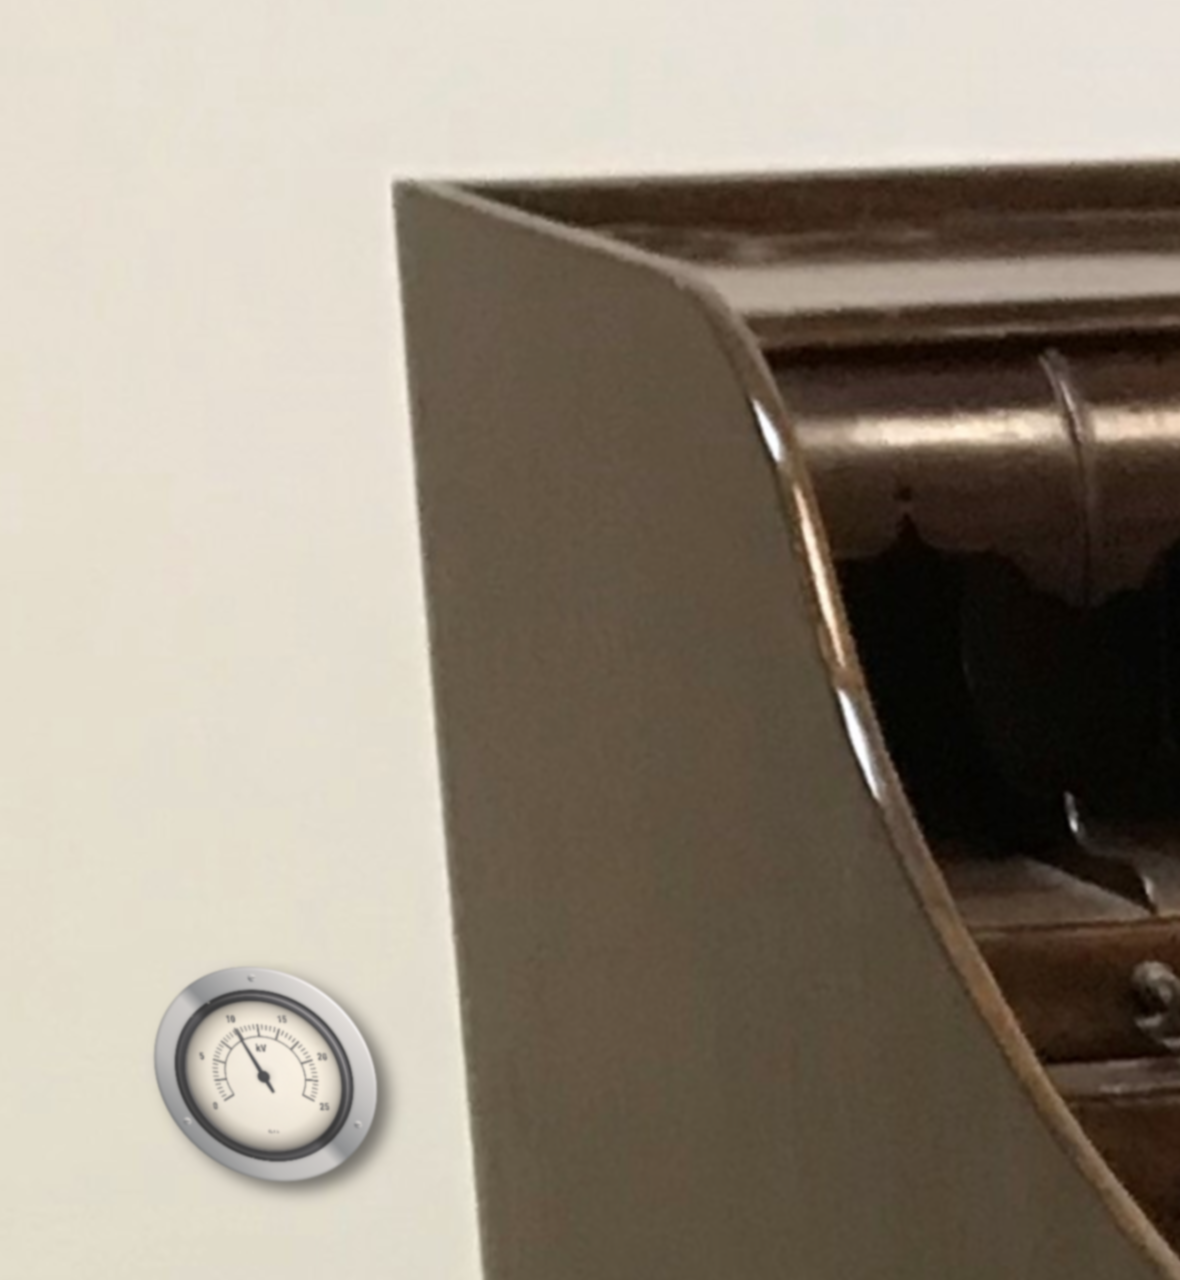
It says 10 kV
